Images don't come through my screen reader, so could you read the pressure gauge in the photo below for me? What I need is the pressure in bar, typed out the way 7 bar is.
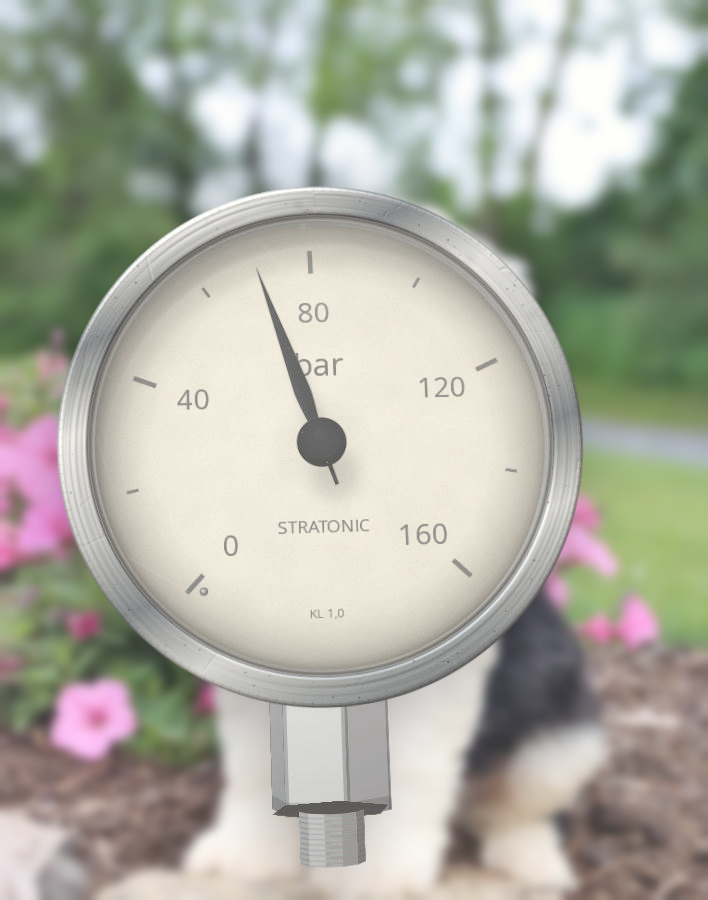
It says 70 bar
